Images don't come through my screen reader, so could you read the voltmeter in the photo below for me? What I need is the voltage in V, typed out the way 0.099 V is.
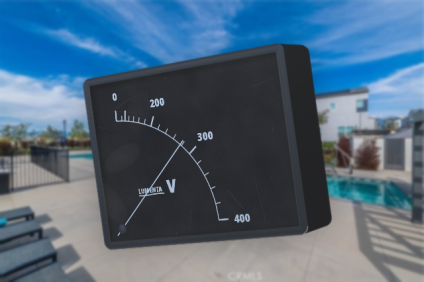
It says 280 V
